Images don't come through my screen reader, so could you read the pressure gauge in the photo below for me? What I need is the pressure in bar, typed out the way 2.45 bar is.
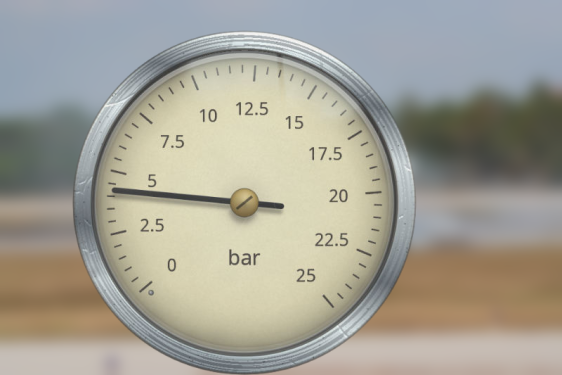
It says 4.25 bar
